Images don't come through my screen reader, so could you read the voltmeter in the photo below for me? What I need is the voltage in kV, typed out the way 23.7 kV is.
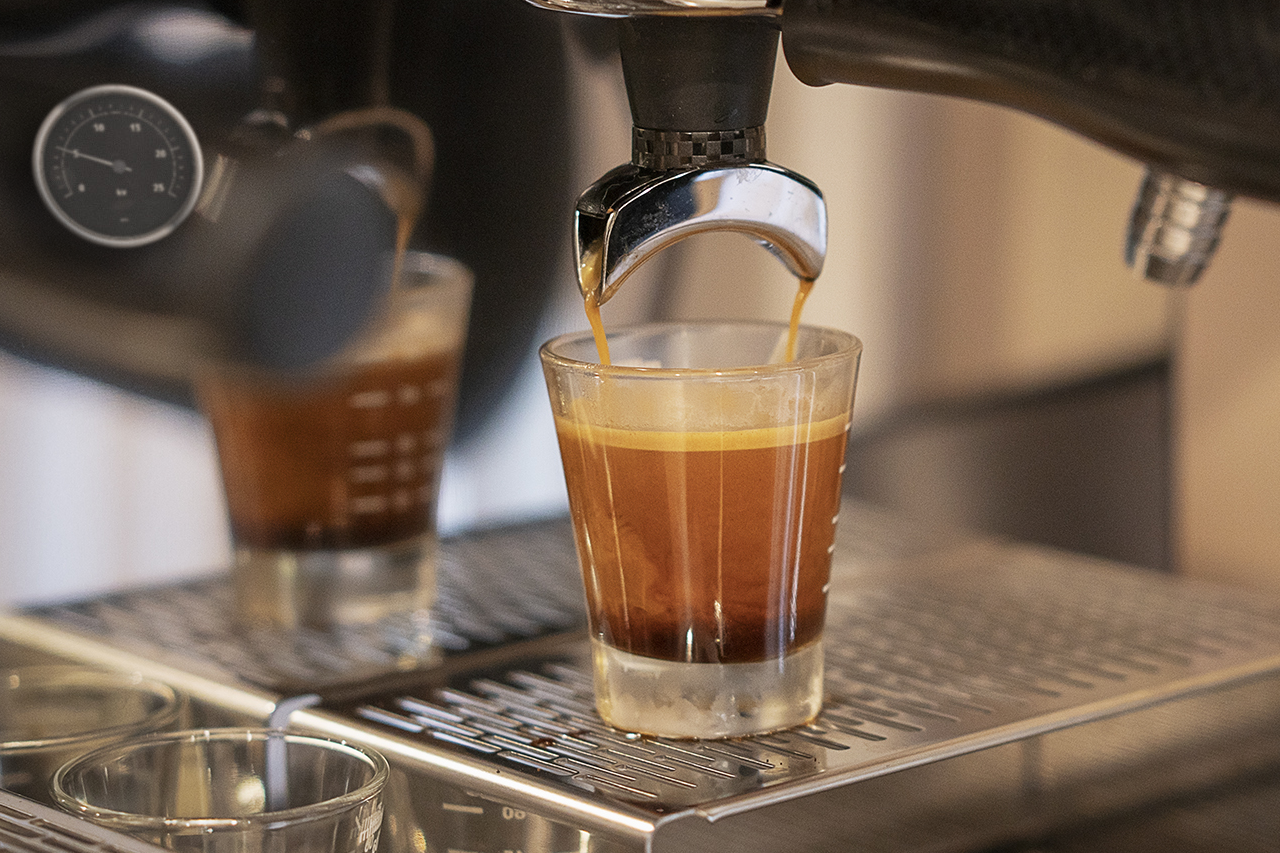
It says 5 kV
